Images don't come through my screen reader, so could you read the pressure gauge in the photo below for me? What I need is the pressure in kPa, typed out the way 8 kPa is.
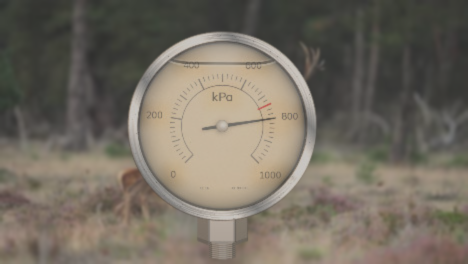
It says 800 kPa
